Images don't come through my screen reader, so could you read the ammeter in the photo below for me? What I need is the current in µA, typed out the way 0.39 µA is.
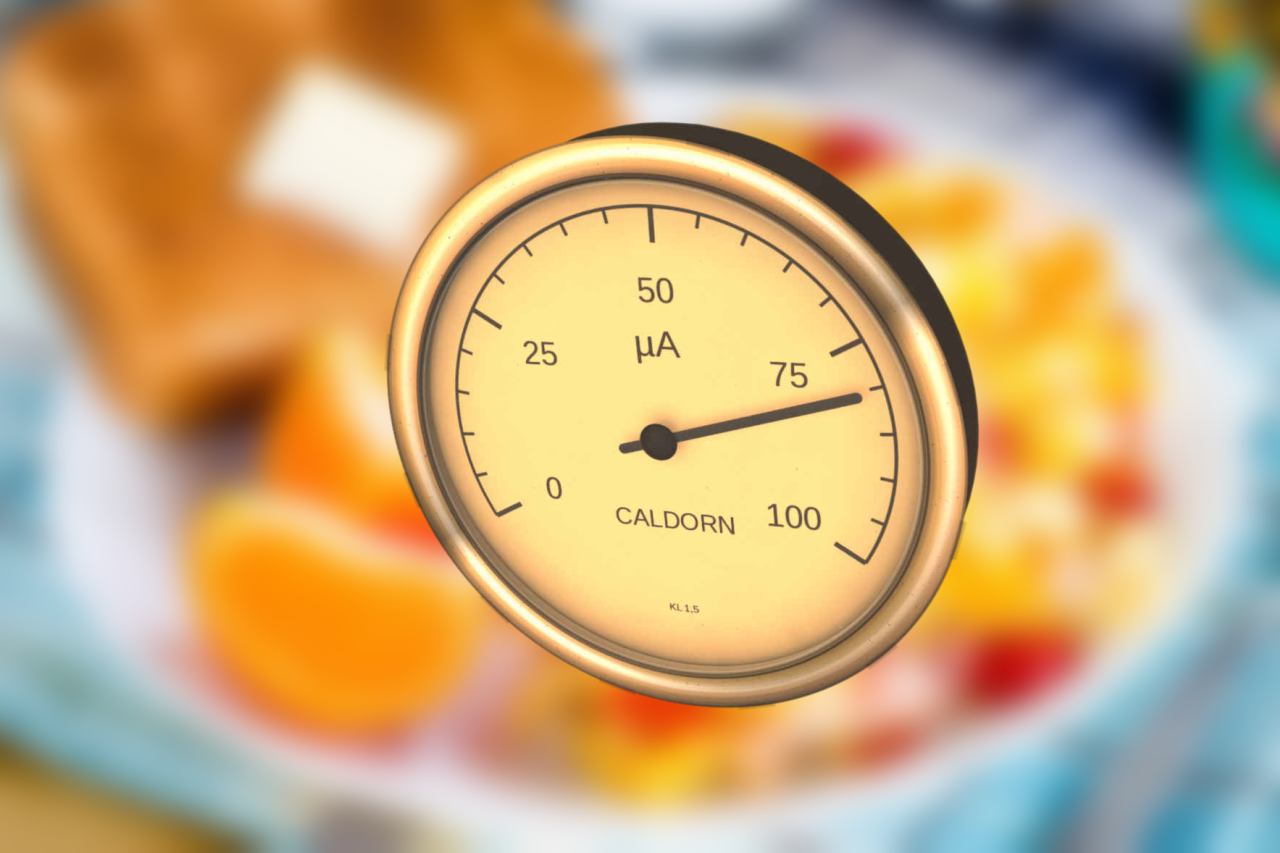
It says 80 µA
